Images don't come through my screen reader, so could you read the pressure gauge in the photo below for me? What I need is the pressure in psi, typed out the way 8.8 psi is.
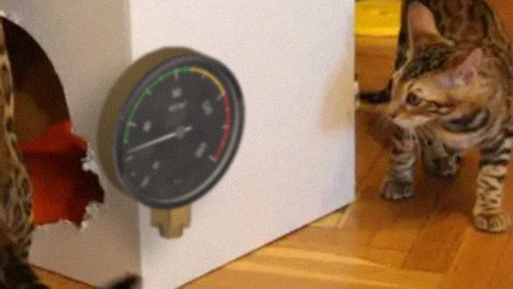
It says 25 psi
